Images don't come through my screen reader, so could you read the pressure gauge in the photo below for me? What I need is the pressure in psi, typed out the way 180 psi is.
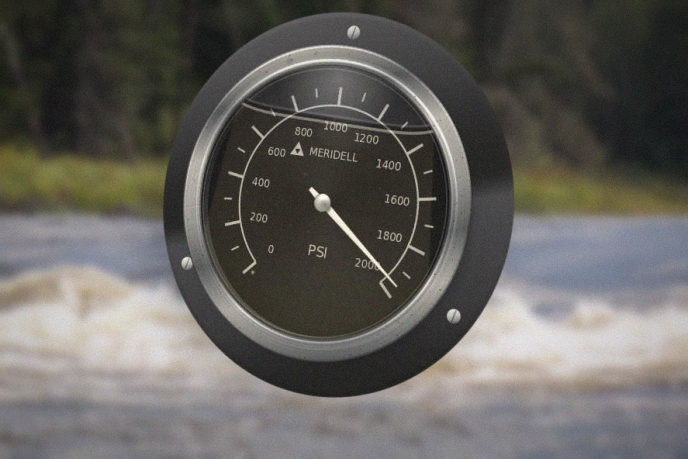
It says 1950 psi
